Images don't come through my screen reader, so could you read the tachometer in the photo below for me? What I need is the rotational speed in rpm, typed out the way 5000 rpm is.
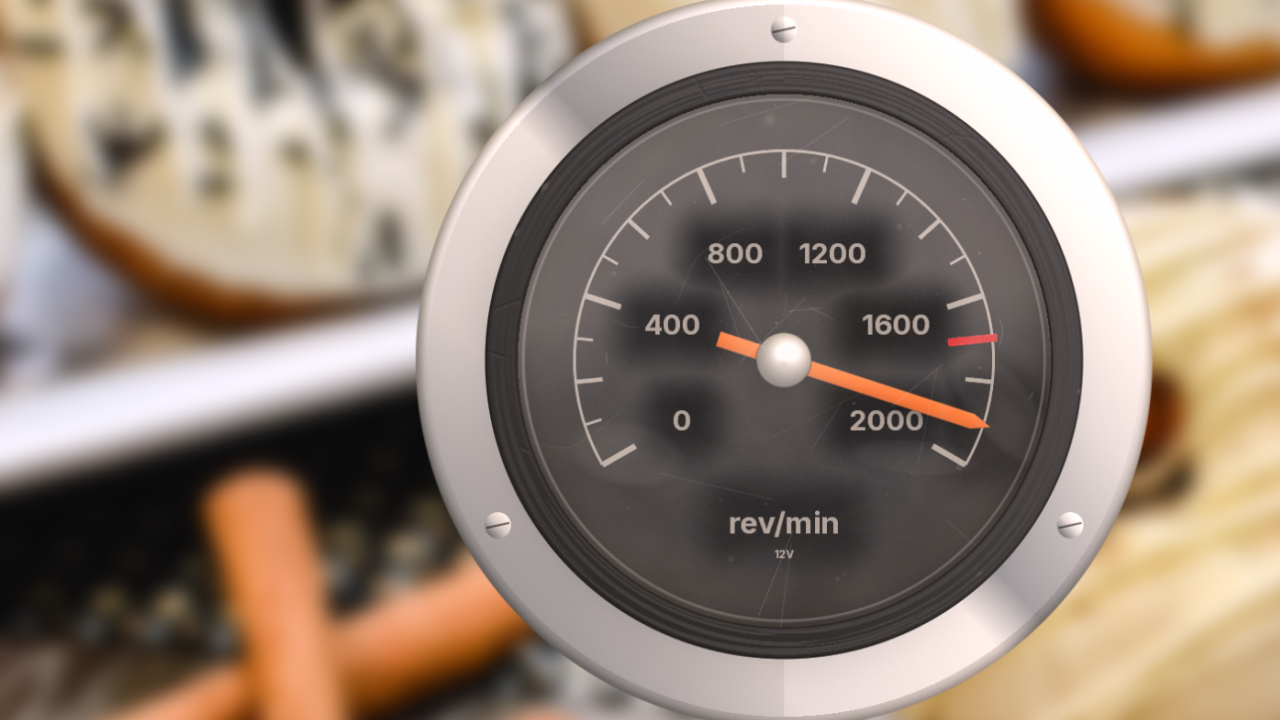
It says 1900 rpm
